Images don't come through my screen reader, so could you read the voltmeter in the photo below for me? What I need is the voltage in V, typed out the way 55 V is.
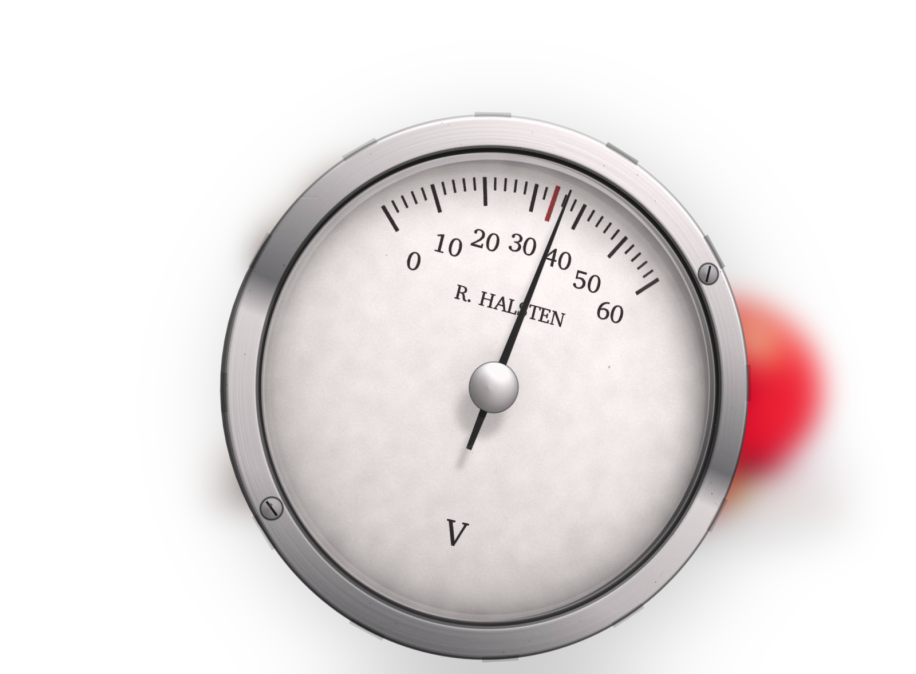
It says 36 V
